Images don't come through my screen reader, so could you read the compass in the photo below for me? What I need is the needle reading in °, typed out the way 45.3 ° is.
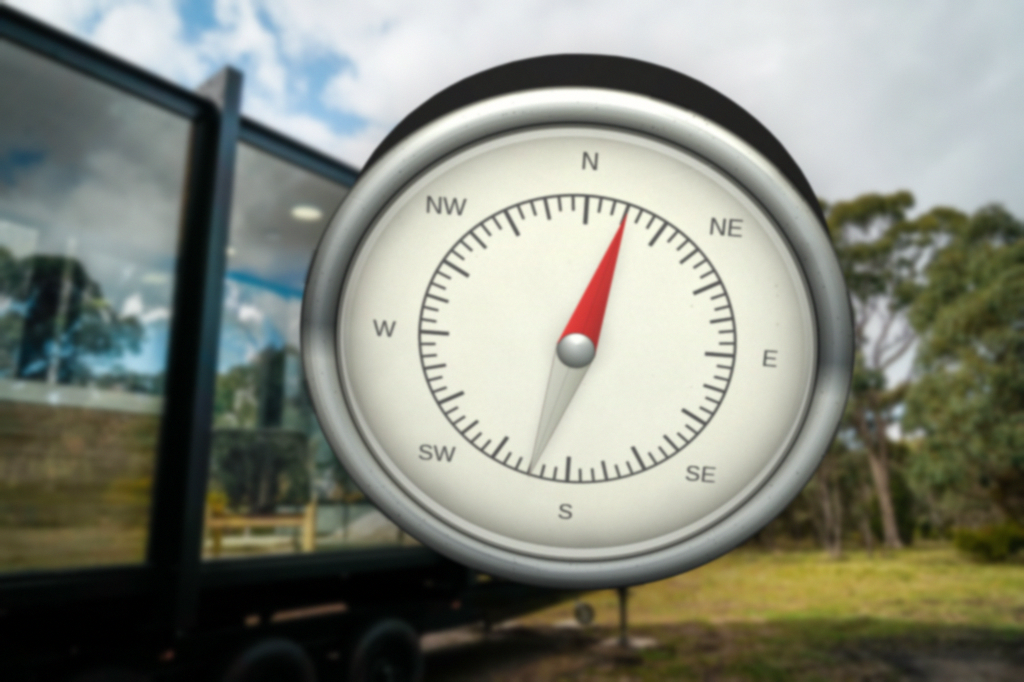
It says 15 °
